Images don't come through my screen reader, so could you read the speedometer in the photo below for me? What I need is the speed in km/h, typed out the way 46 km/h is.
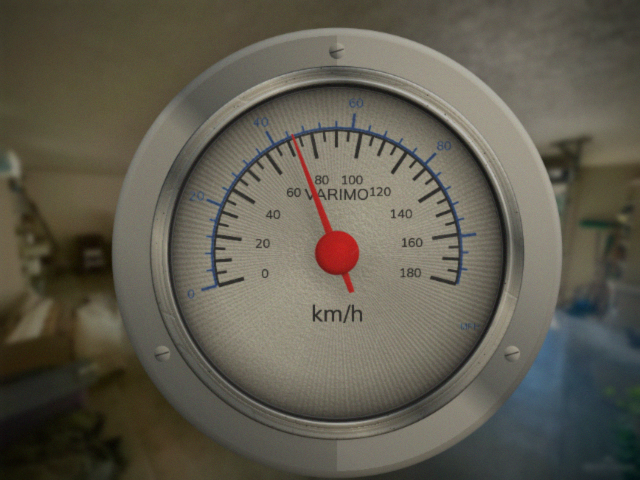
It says 72.5 km/h
